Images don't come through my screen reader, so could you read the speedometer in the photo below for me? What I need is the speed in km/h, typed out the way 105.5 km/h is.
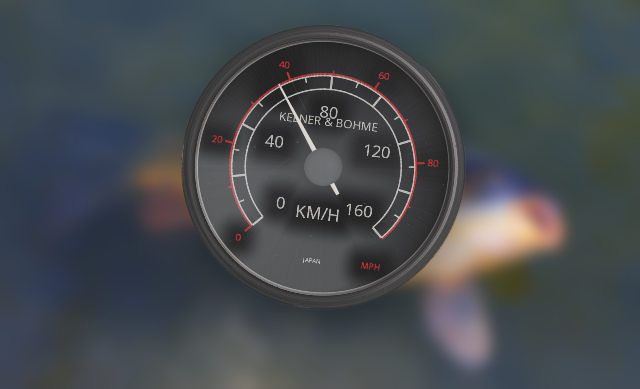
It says 60 km/h
